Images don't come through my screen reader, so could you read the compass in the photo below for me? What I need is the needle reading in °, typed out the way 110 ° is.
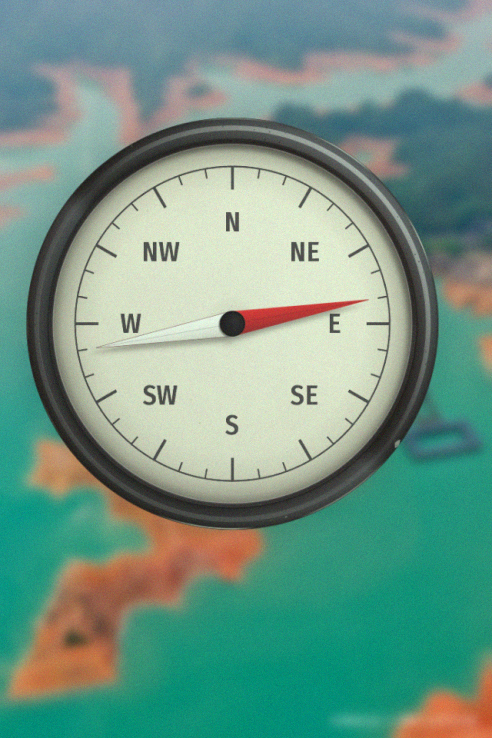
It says 80 °
